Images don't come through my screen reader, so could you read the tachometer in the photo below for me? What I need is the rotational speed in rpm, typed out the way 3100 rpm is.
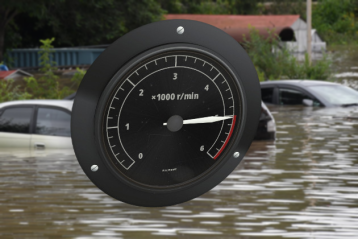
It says 5000 rpm
